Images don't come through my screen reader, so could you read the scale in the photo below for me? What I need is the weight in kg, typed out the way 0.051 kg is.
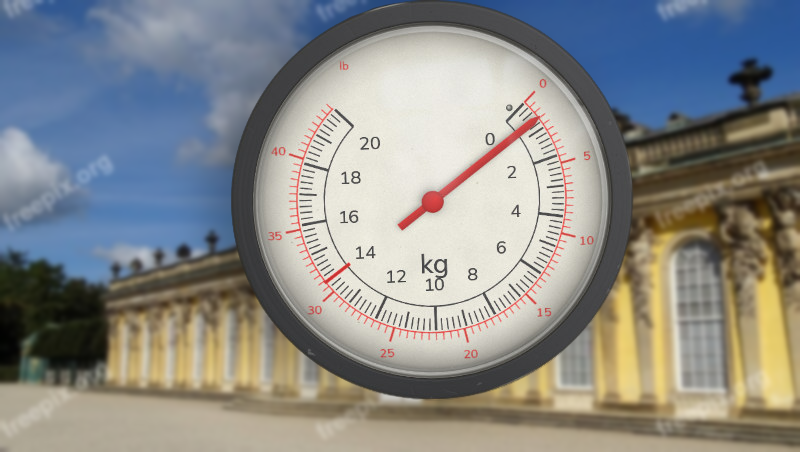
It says 0.6 kg
